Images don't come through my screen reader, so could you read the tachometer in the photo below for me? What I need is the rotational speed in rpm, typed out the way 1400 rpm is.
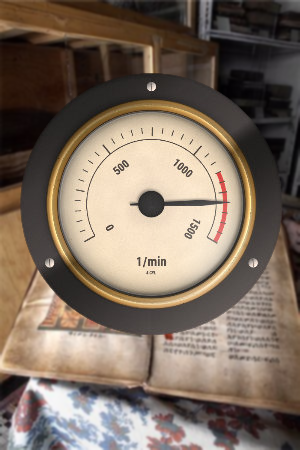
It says 1300 rpm
